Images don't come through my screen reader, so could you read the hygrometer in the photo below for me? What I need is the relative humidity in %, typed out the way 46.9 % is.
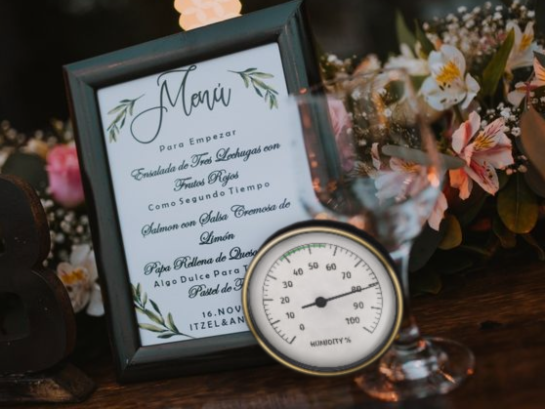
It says 80 %
